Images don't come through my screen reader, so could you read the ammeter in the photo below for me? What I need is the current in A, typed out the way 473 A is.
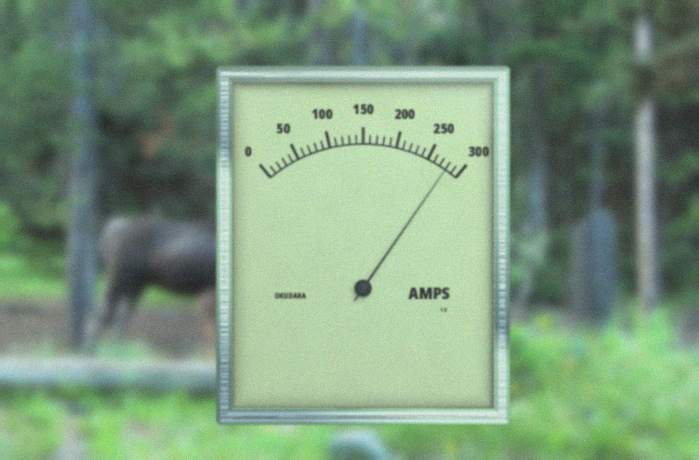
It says 280 A
